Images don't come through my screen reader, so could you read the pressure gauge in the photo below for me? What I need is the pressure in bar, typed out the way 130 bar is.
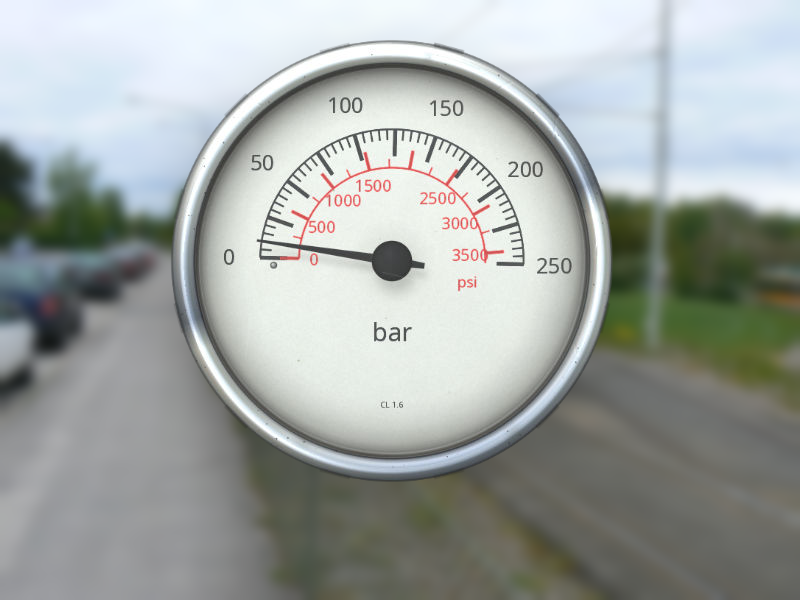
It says 10 bar
